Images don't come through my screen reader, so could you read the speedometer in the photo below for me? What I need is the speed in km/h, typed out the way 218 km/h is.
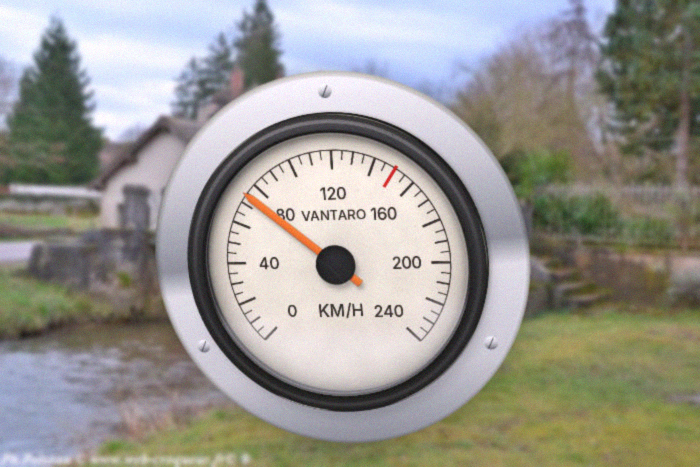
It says 75 km/h
